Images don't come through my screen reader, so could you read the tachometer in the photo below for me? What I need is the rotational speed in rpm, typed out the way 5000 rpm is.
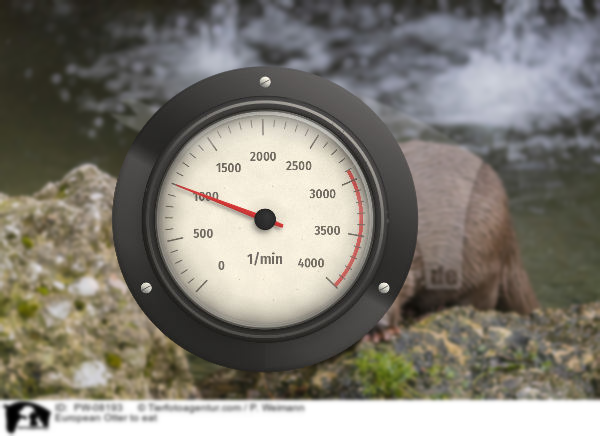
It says 1000 rpm
